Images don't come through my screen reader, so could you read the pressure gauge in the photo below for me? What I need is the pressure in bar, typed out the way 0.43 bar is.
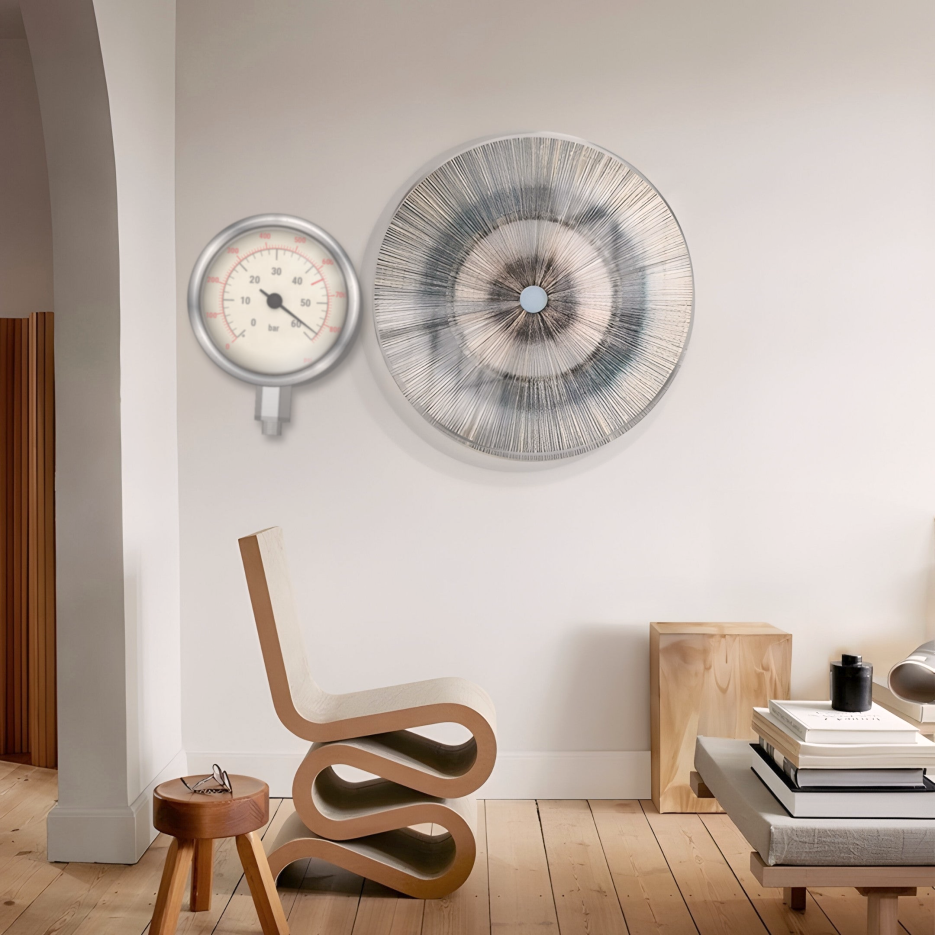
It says 58 bar
